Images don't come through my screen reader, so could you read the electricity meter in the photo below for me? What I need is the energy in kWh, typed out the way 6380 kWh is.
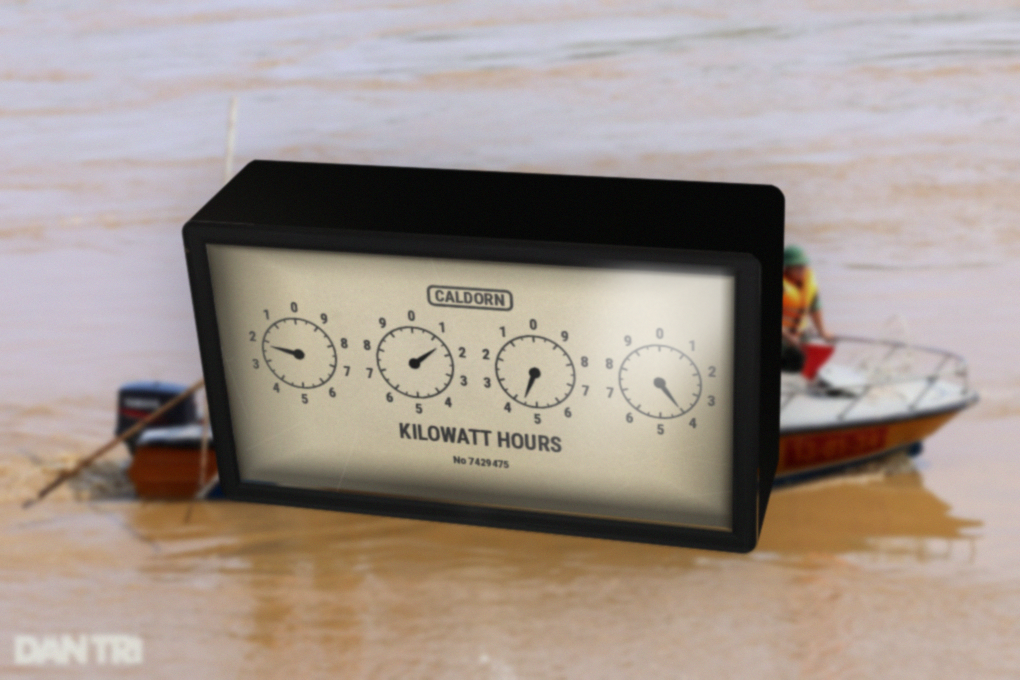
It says 2144 kWh
